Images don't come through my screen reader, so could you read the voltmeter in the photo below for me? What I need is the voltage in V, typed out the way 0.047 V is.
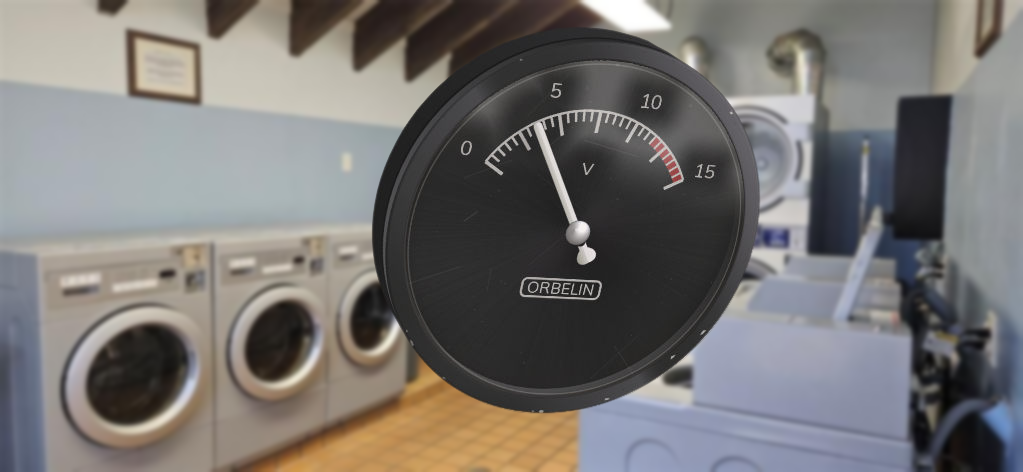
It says 3.5 V
